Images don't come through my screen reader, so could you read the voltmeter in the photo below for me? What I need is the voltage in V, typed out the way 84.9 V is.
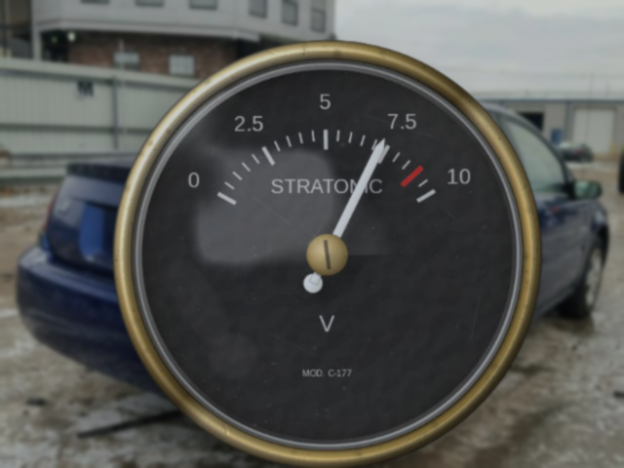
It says 7.25 V
